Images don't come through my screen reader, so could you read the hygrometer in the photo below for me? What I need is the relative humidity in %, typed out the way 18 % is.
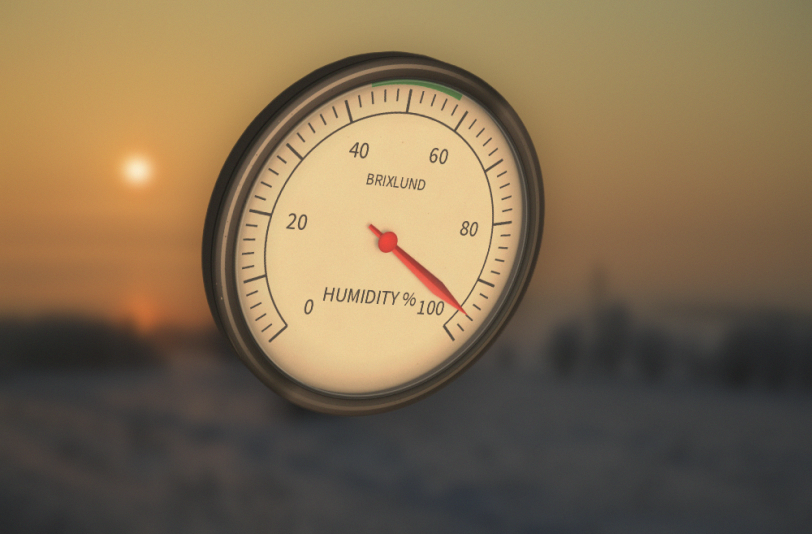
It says 96 %
